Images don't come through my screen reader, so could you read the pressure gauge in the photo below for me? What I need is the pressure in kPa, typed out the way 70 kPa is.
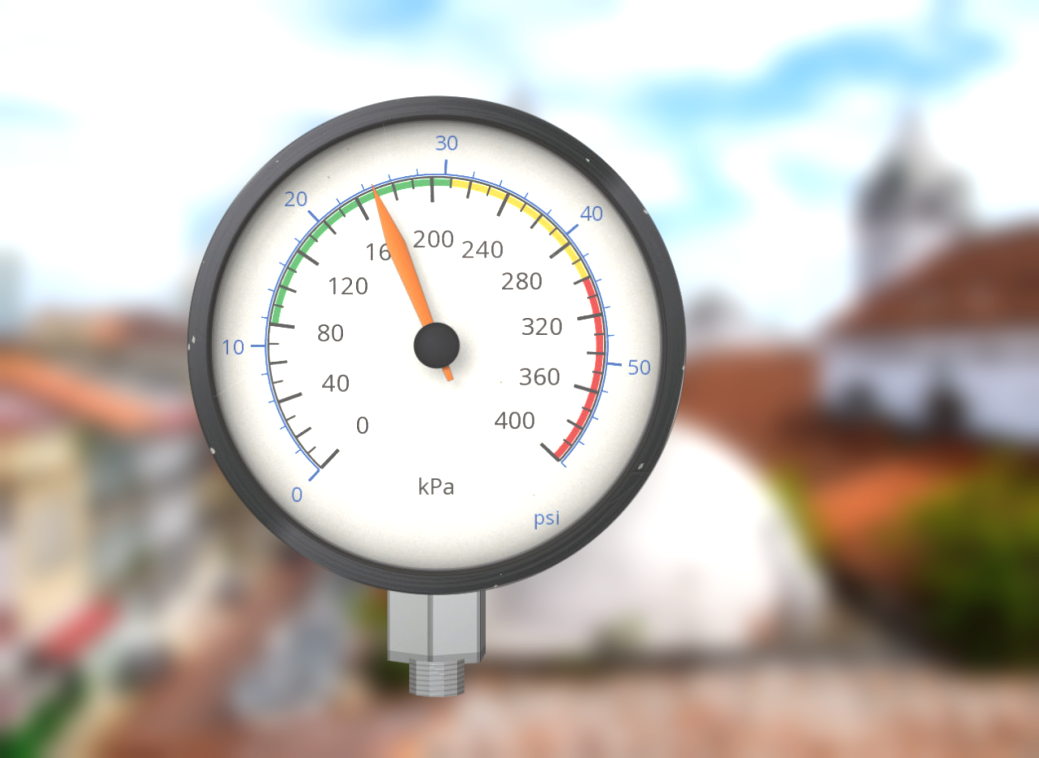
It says 170 kPa
